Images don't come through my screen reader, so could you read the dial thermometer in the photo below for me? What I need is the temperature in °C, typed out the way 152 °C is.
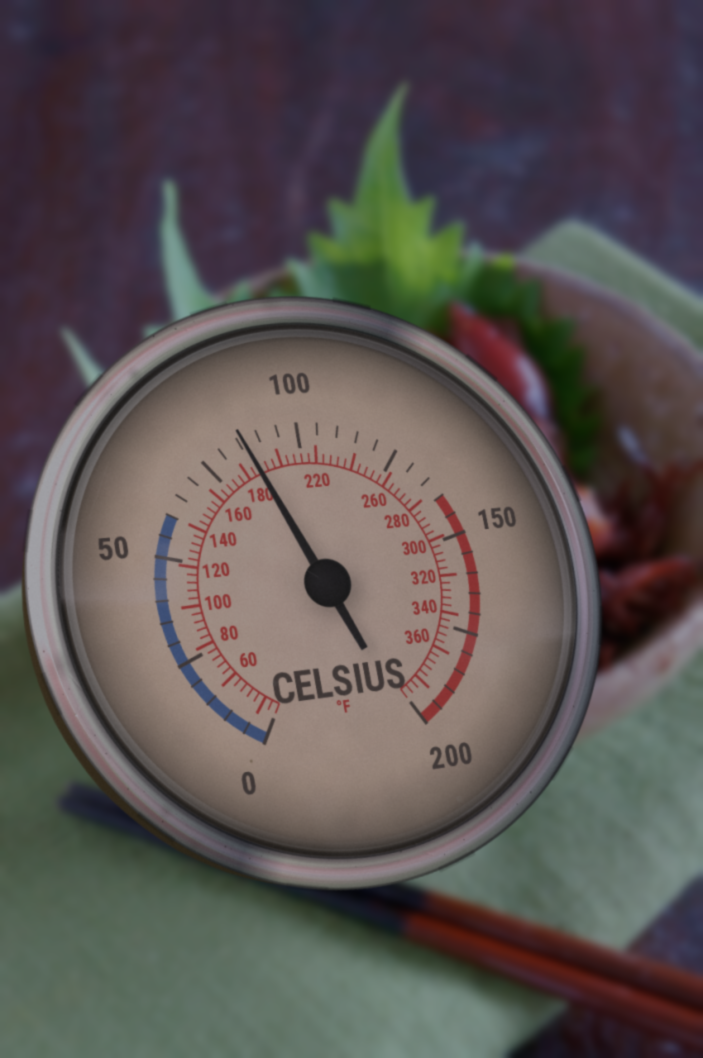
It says 85 °C
